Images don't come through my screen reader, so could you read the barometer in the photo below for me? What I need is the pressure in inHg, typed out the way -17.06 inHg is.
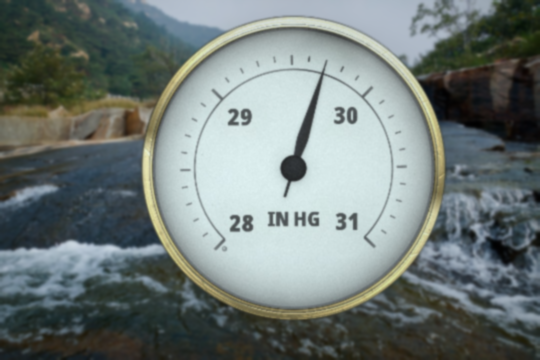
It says 29.7 inHg
